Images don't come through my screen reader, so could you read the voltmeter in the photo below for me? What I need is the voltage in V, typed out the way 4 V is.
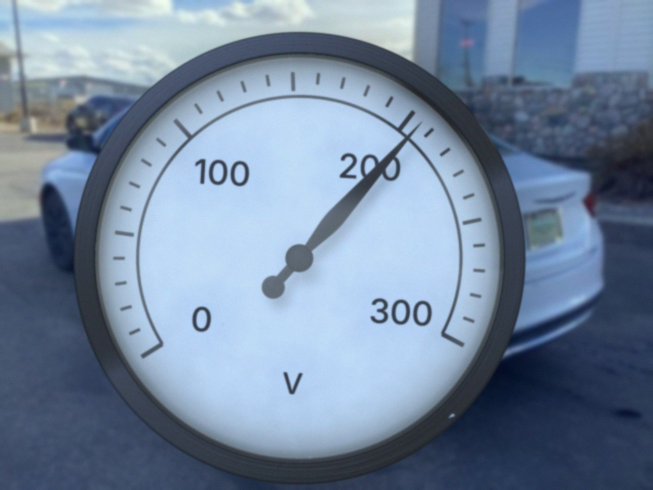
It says 205 V
